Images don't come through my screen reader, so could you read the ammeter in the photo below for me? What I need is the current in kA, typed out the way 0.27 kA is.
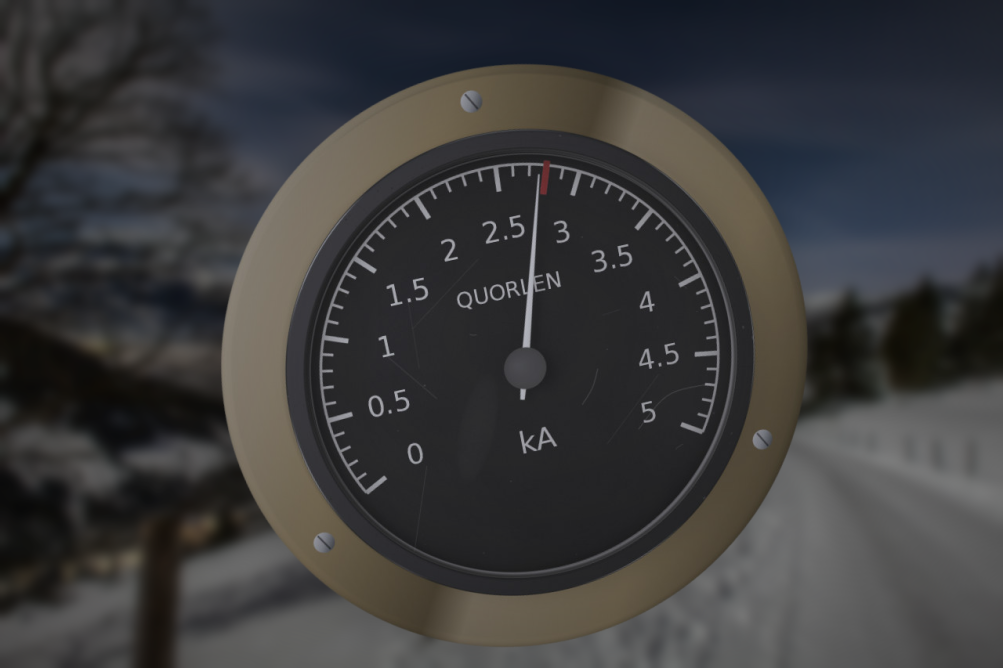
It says 2.75 kA
